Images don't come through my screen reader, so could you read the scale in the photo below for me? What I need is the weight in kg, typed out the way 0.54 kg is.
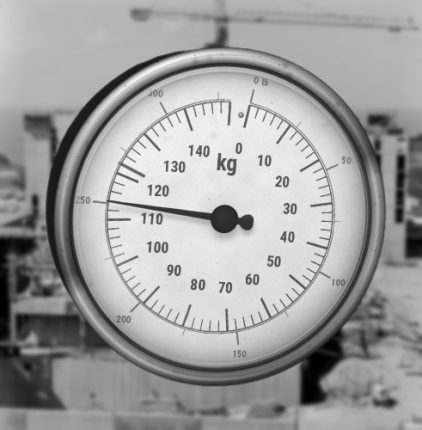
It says 114 kg
